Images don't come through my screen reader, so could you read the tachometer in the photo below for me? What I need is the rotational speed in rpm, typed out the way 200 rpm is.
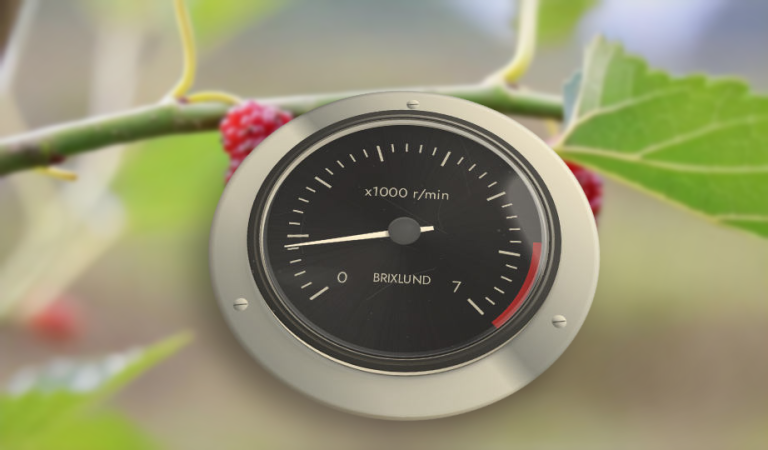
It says 800 rpm
